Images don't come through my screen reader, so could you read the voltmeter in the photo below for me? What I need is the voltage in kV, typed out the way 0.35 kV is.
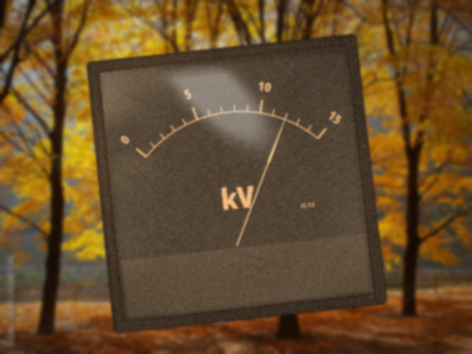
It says 12 kV
